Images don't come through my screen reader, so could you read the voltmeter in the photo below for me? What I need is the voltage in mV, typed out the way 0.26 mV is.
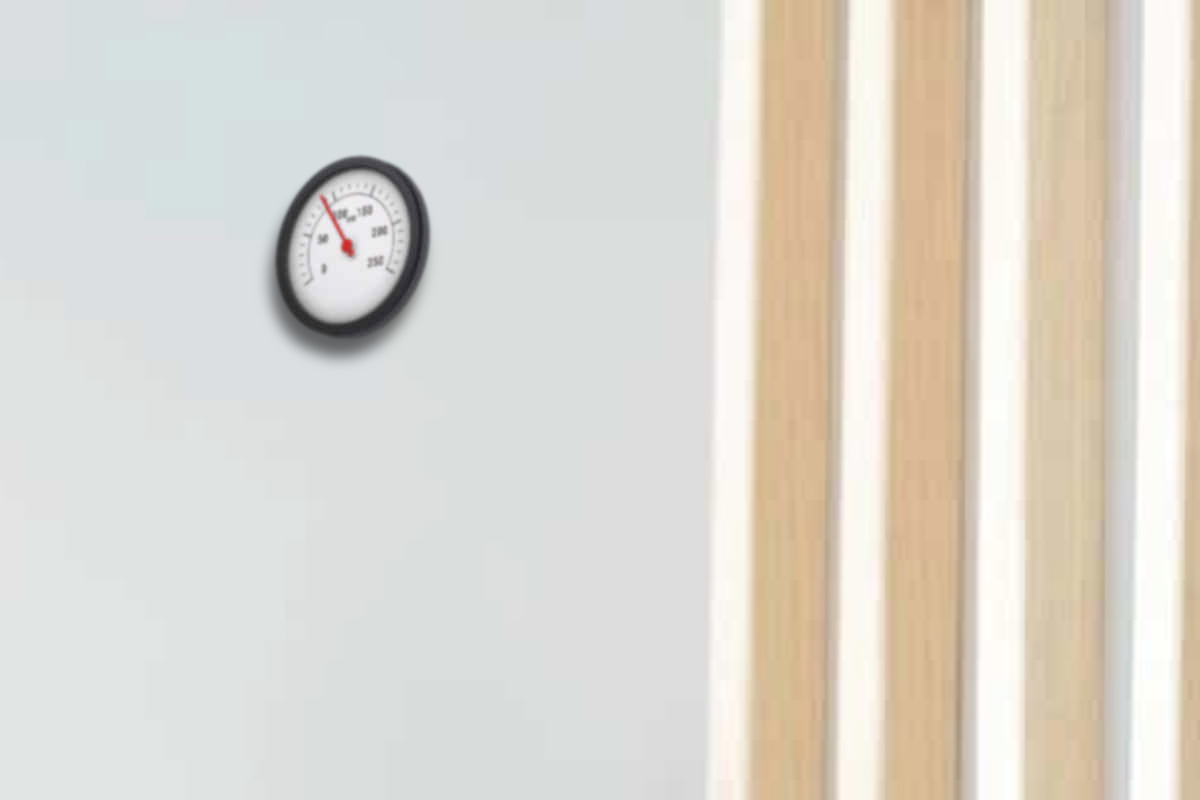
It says 90 mV
